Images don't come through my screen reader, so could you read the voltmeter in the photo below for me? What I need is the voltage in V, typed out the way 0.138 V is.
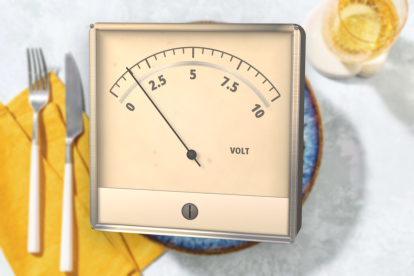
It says 1.5 V
